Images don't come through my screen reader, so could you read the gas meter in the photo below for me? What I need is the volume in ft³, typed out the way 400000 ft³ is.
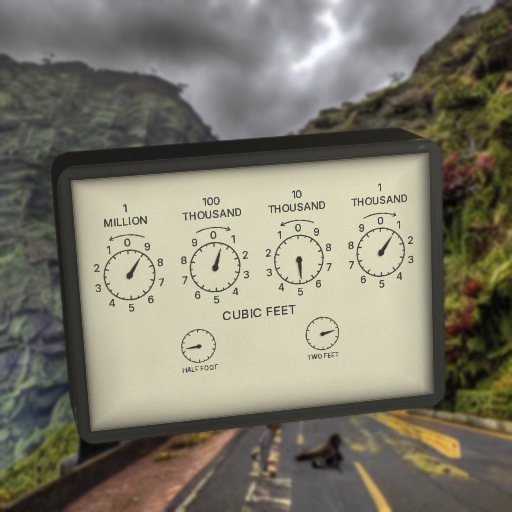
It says 905100 ft³
